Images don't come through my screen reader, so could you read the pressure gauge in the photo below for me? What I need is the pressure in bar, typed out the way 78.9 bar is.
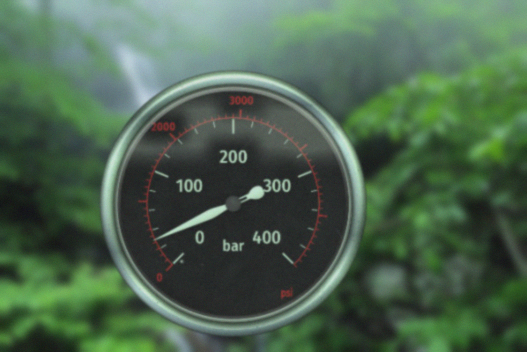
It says 30 bar
